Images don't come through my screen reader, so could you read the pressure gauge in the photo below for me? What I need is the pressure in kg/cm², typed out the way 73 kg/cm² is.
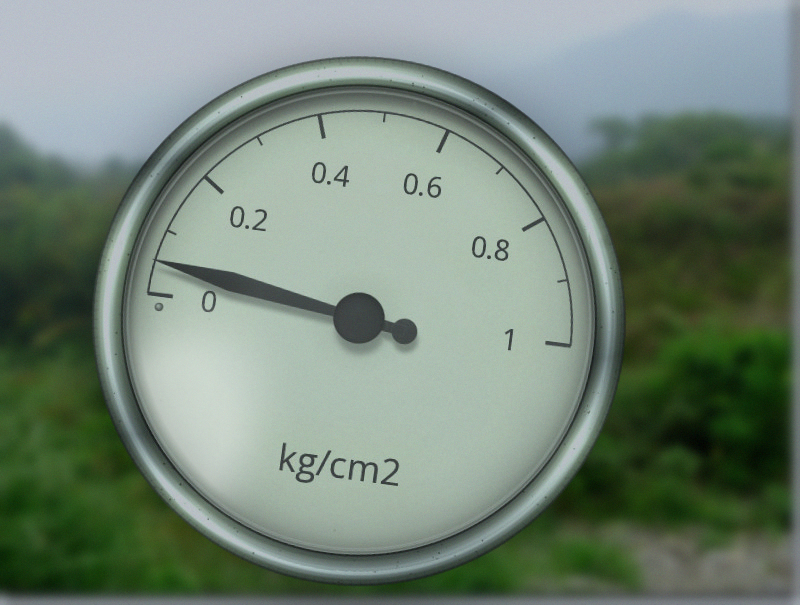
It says 0.05 kg/cm²
